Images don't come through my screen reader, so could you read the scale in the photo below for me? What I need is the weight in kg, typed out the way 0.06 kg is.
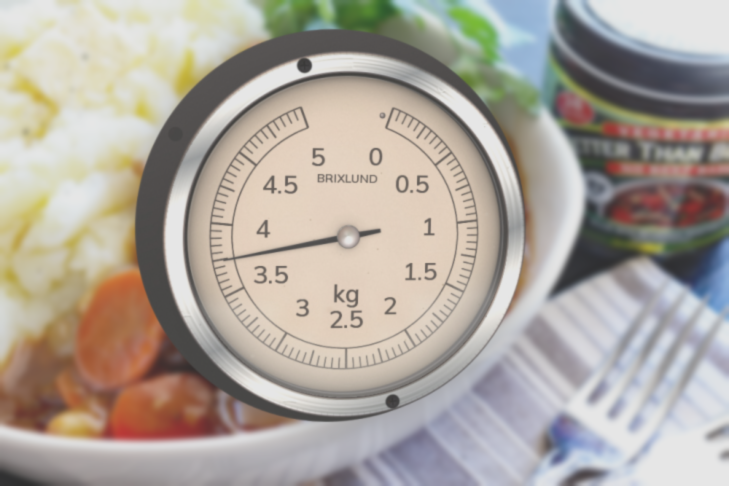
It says 3.75 kg
